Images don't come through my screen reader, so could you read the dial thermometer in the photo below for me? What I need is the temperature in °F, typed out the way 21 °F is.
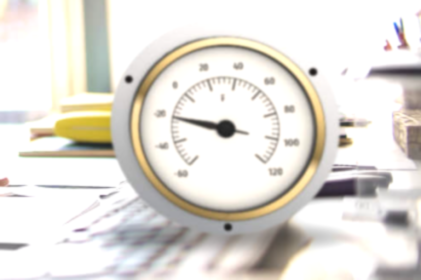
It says -20 °F
